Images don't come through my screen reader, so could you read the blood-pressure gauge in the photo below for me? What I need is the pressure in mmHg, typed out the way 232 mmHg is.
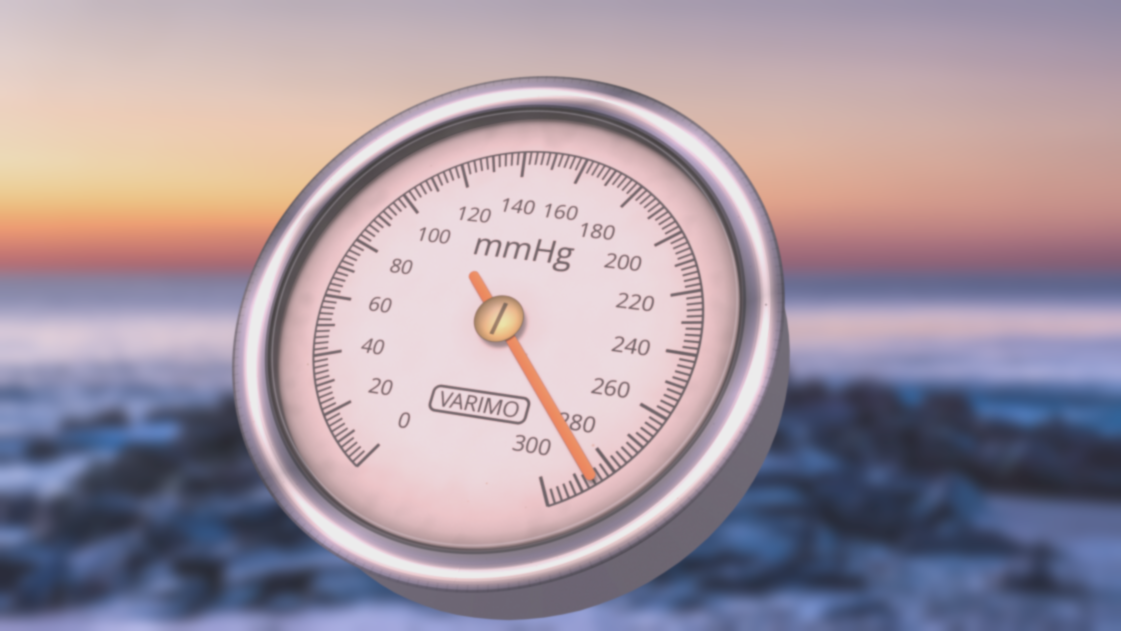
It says 286 mmHg
